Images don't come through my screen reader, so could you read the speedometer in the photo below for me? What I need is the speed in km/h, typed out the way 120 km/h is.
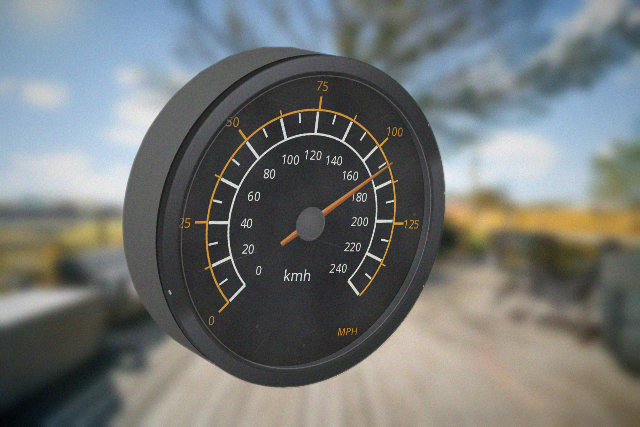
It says 170 km/h
